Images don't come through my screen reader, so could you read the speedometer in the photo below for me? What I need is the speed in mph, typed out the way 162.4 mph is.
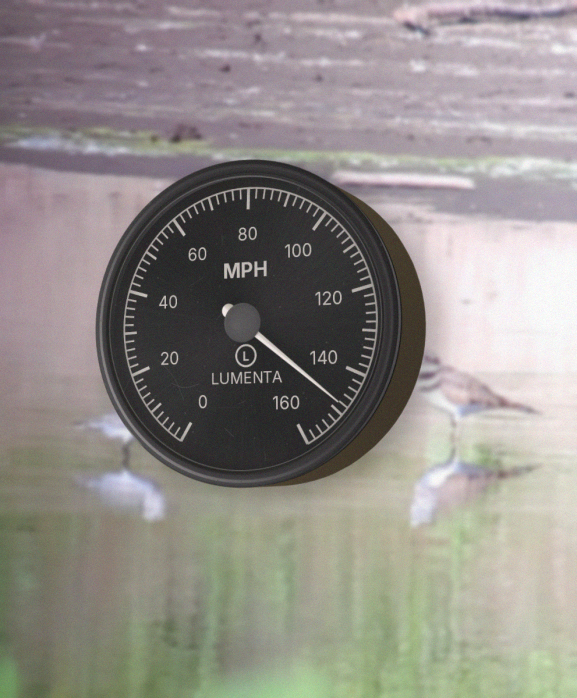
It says 148 mph
